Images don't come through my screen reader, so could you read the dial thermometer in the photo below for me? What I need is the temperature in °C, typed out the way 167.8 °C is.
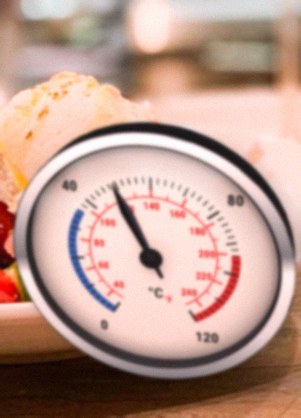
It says 50 °C
